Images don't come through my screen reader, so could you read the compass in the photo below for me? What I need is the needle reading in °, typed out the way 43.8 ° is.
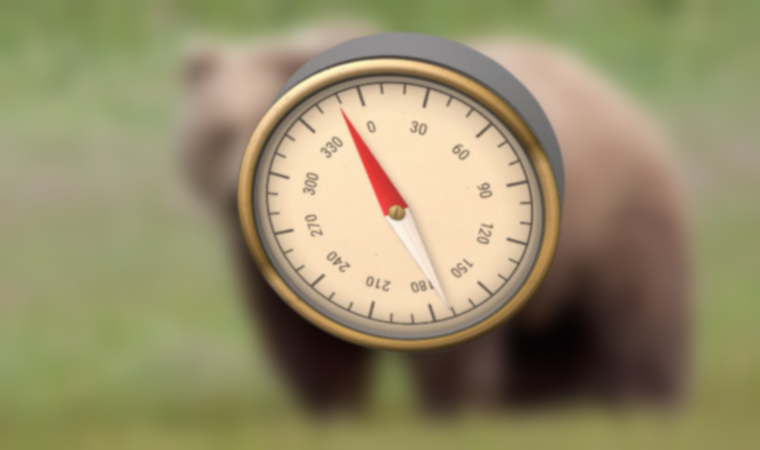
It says 350 °
